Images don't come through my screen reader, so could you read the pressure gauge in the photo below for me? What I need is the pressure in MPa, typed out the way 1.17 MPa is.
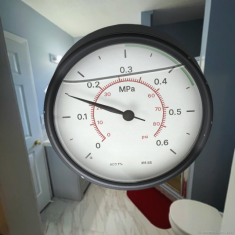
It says 0.15 MPa
